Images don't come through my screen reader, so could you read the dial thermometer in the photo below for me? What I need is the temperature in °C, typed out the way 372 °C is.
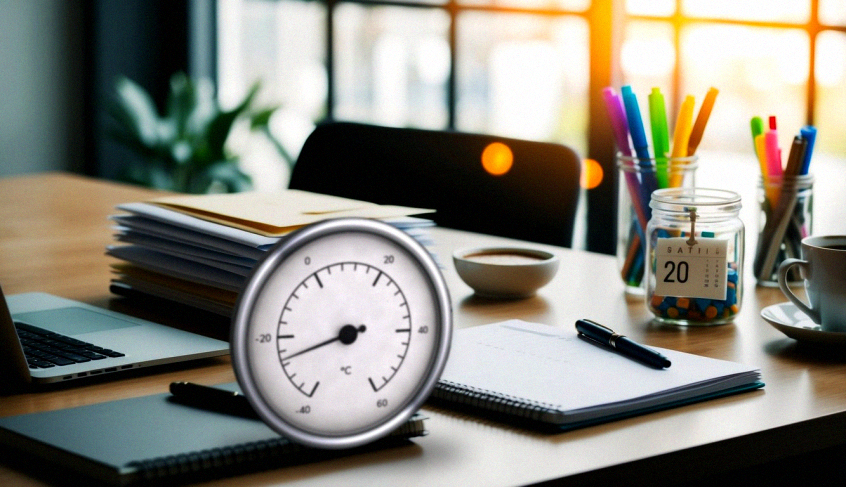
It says -26 °C
